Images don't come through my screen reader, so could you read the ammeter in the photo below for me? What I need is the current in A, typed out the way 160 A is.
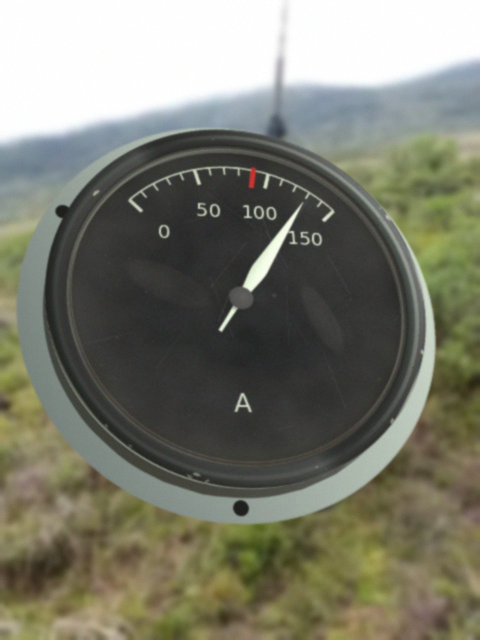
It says 130 A
